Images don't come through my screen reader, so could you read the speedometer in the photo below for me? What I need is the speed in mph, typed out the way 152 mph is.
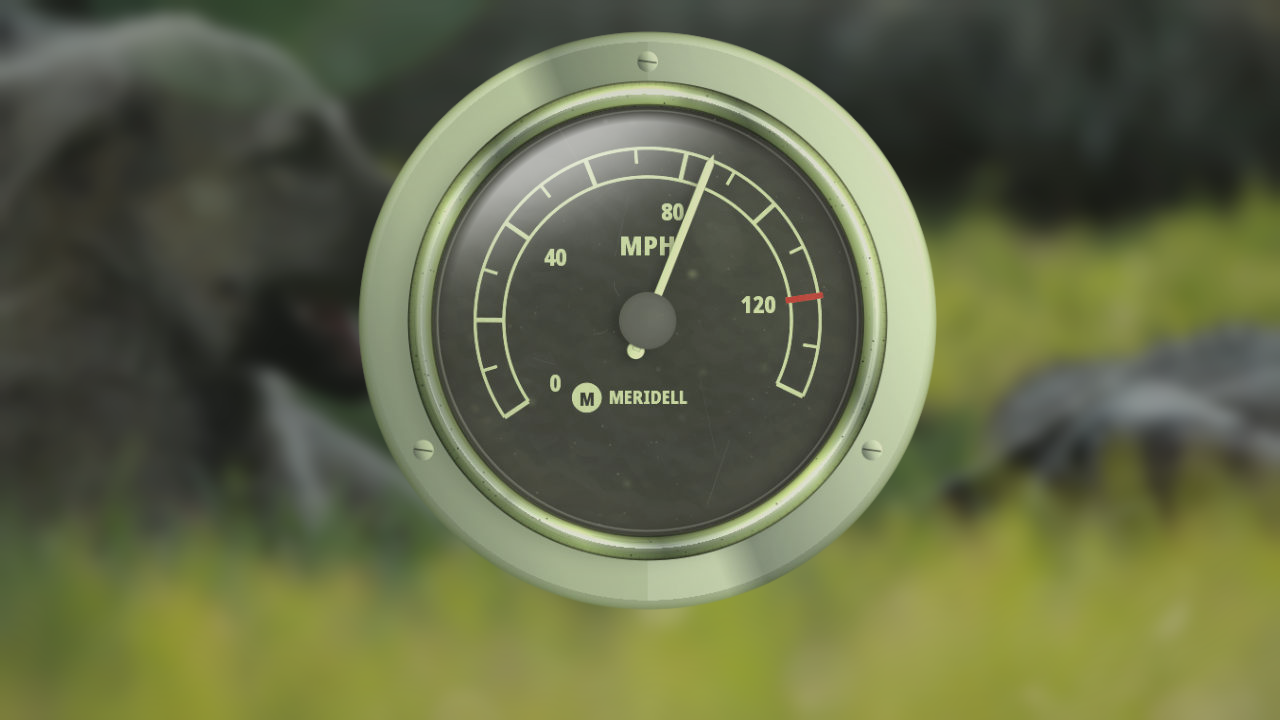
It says 85 mph
